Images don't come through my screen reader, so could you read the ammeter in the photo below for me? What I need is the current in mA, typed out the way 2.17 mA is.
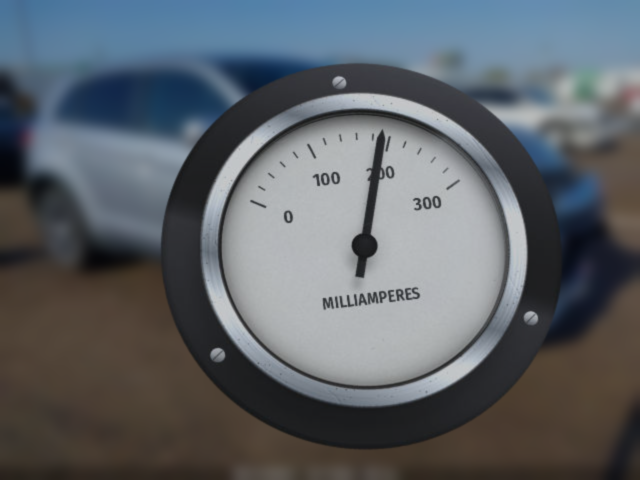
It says 190 mA
